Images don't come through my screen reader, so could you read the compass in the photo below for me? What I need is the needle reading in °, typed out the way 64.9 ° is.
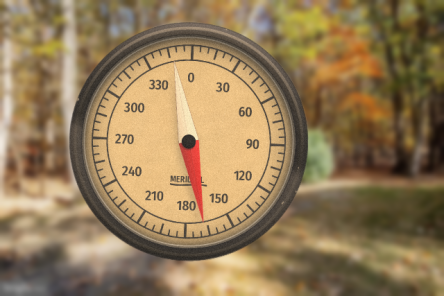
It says 167.5 °
